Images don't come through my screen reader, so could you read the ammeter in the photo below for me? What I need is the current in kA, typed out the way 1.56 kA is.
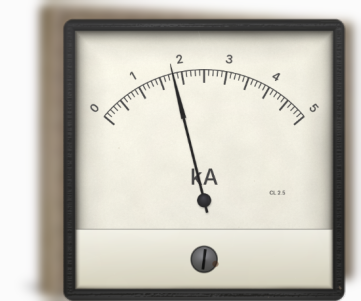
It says 1.8 kA
